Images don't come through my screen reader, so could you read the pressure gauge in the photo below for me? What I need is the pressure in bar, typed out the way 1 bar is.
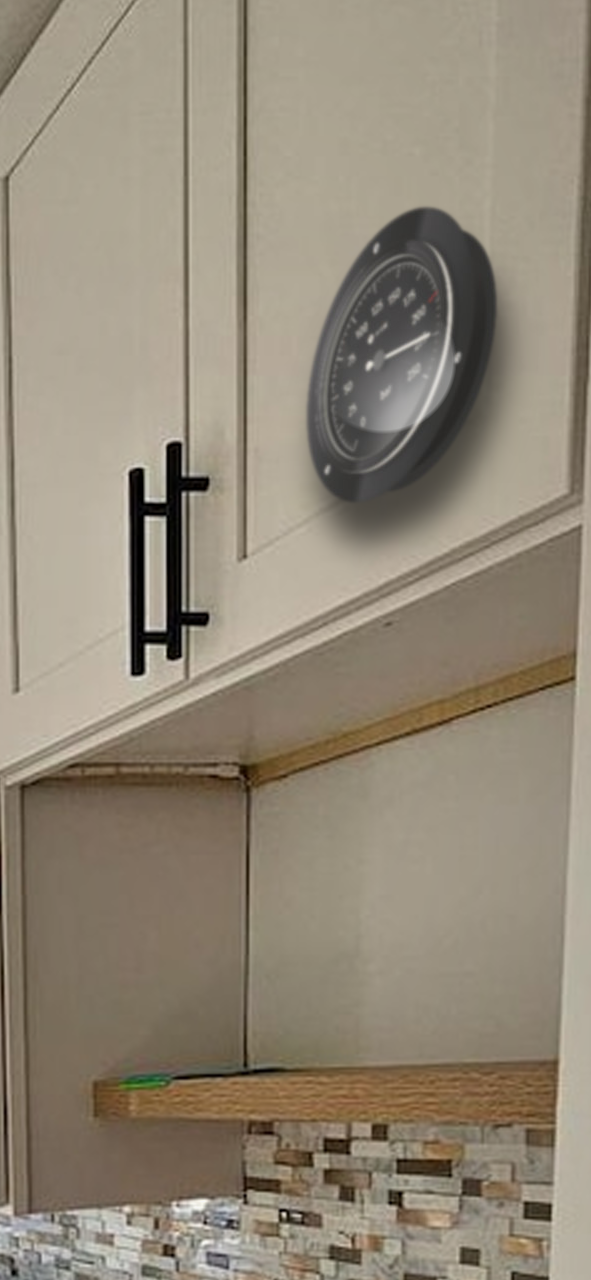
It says 225 bar
